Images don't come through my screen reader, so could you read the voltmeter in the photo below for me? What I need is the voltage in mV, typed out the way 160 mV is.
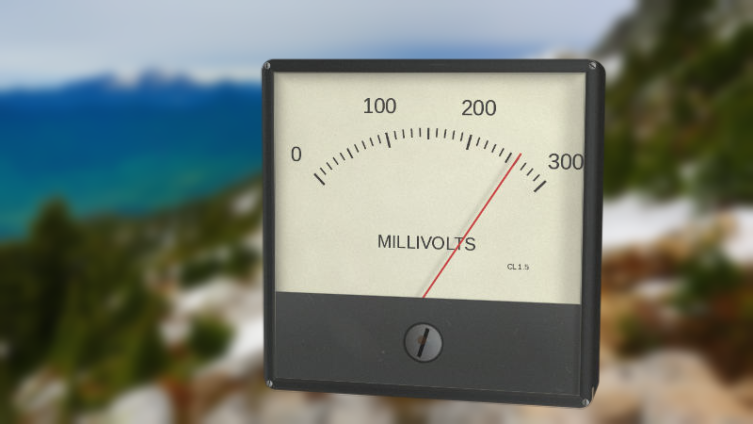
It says 260 mV
